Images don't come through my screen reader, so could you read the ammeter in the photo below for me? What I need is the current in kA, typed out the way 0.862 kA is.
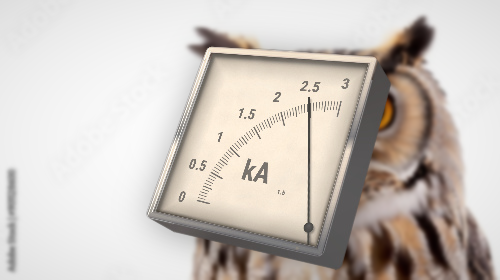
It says 2.5 kA
